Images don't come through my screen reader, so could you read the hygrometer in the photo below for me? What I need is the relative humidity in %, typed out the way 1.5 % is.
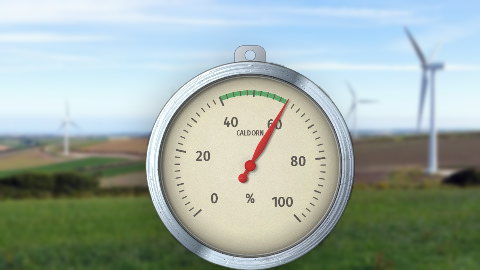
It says 60 %
